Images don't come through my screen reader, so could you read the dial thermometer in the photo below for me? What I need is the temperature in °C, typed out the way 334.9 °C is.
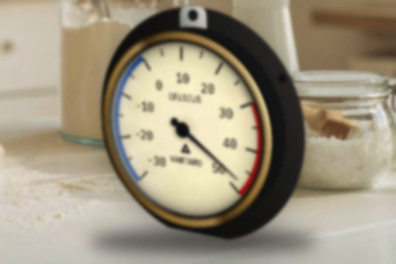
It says 47.5 °C
